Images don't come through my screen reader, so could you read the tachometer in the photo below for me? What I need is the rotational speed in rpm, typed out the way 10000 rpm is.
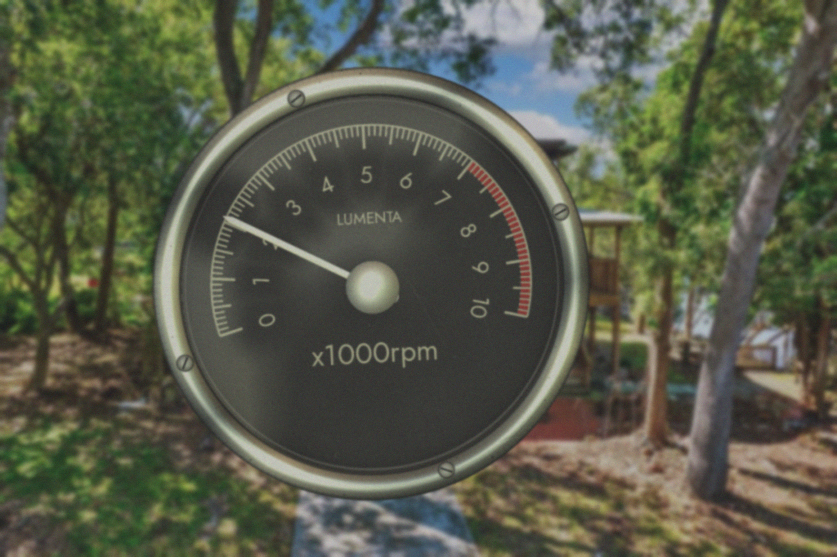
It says 2100 rpm
